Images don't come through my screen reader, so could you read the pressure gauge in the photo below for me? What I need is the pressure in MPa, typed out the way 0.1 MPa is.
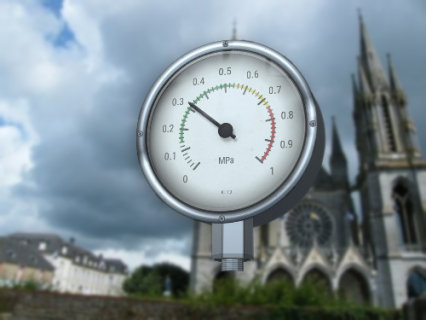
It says 0.32 MPa
